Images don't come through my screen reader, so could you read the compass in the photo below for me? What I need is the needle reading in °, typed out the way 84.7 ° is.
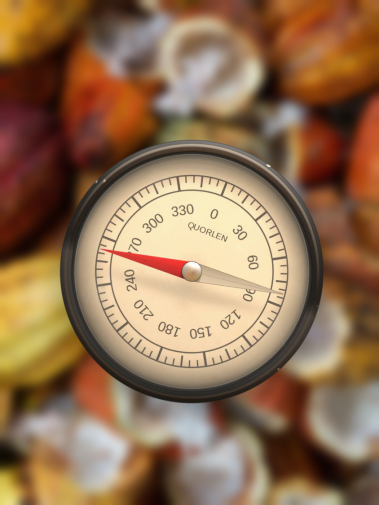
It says 262.5 °
